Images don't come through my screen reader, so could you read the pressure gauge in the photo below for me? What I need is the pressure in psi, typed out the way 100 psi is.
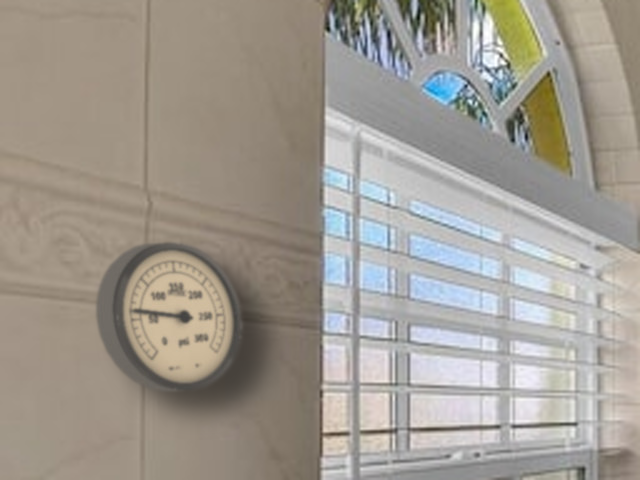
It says 60 psi
